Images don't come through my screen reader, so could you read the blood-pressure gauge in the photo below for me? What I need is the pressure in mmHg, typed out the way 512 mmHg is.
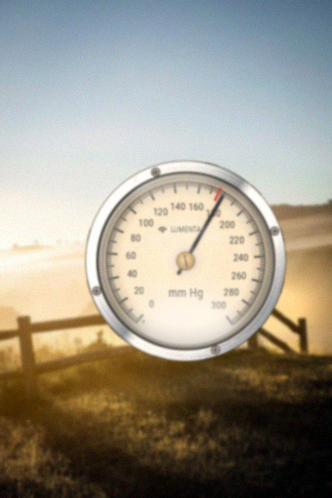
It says 180 mmHg
